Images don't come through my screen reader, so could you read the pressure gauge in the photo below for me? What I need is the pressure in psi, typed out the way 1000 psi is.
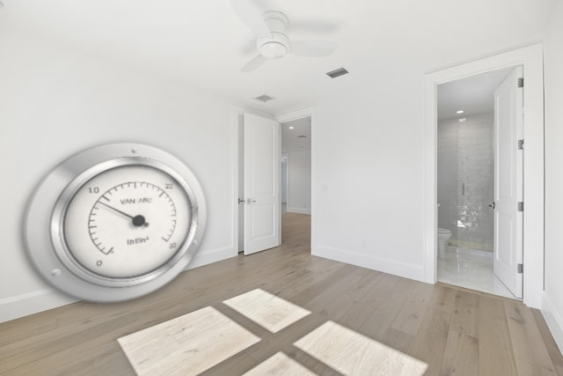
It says 9 psi
